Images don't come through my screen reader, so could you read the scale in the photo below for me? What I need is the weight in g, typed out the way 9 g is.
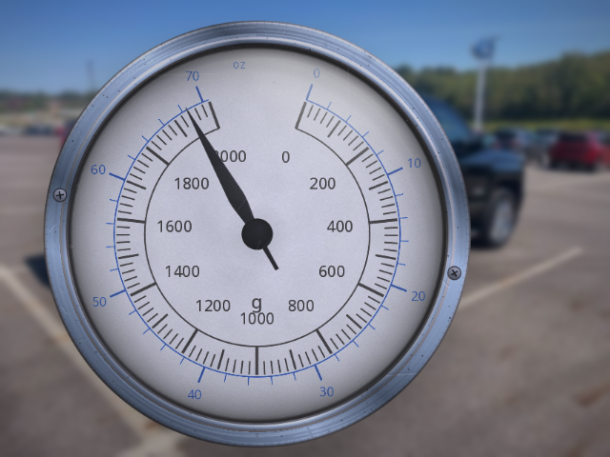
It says 1940 g
